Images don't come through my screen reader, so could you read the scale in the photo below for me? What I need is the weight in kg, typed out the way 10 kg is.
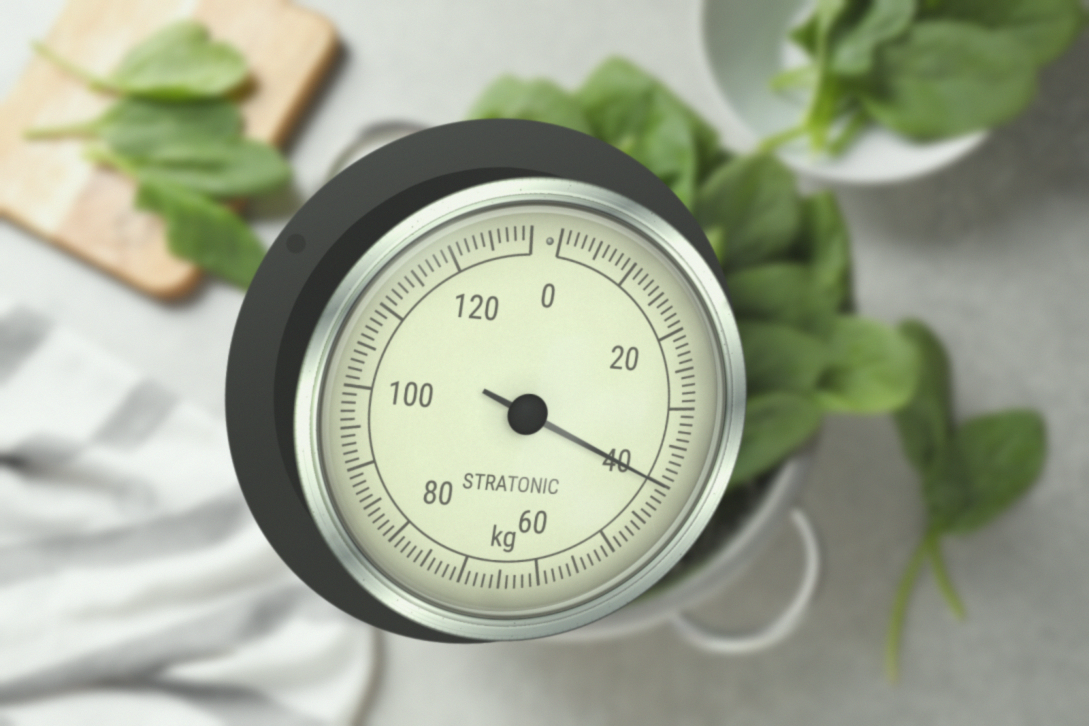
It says 40 kg
